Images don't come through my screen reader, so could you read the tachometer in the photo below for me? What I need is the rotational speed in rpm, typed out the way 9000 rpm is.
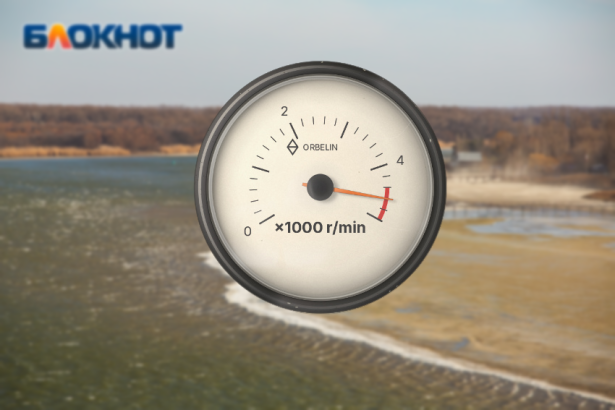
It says 4600 rpm
